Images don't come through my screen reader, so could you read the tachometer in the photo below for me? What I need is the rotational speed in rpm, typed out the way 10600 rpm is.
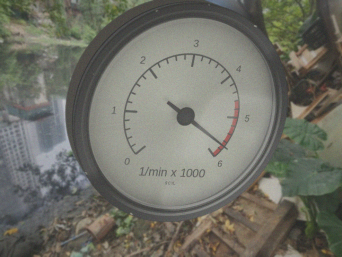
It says 5700 rpm
